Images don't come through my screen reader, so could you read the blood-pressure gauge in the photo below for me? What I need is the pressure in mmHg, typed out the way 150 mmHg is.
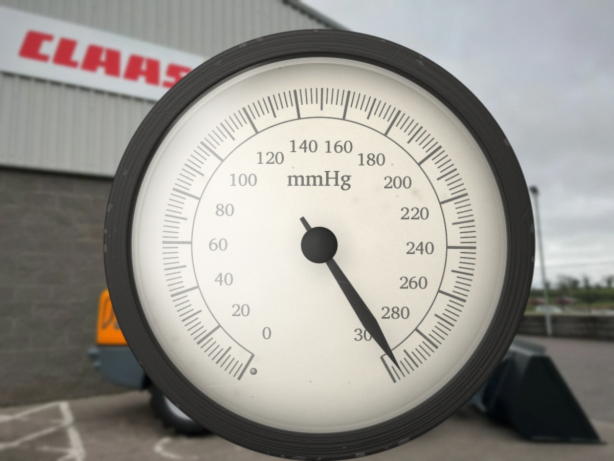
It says 296 mmHg
